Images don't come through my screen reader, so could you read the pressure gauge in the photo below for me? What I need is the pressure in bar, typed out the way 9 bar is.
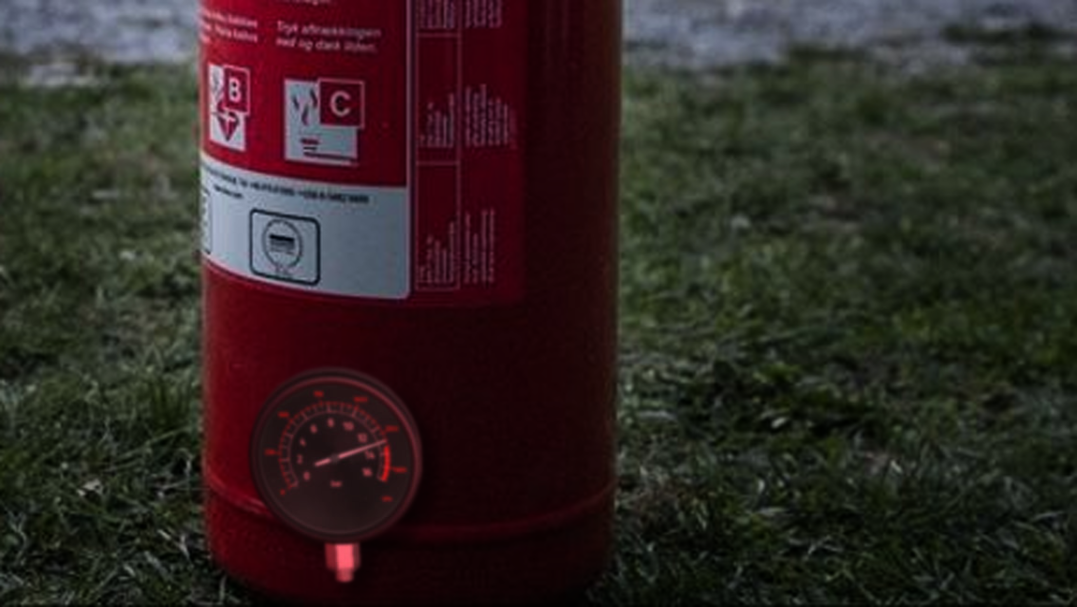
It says 13 bar
